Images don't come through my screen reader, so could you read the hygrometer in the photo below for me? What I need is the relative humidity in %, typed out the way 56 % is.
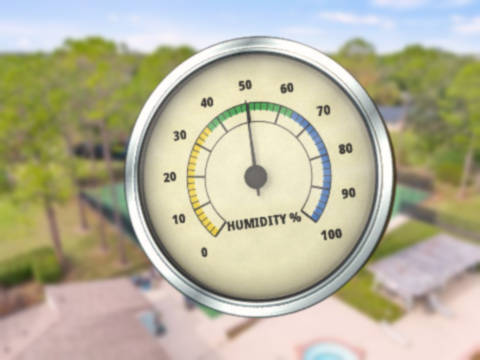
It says 50 %
